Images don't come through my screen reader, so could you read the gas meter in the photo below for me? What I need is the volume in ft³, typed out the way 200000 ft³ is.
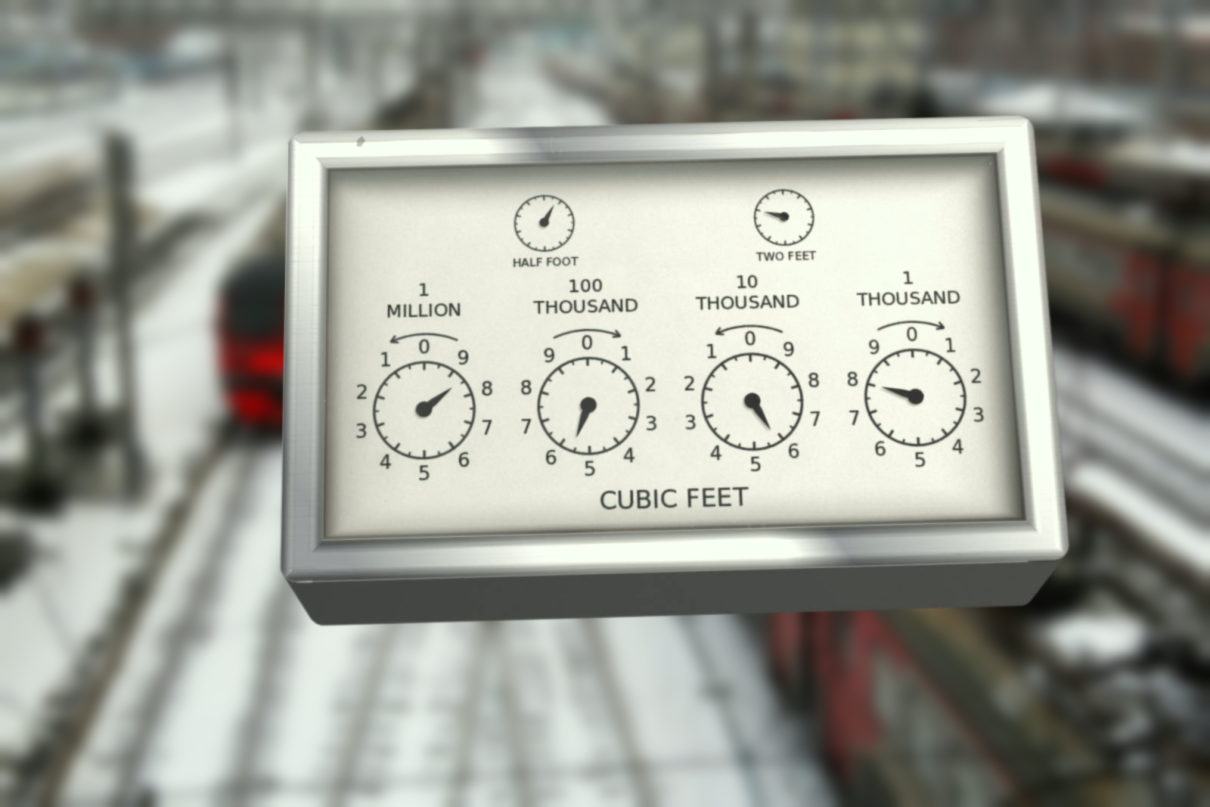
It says 855800 ft³
